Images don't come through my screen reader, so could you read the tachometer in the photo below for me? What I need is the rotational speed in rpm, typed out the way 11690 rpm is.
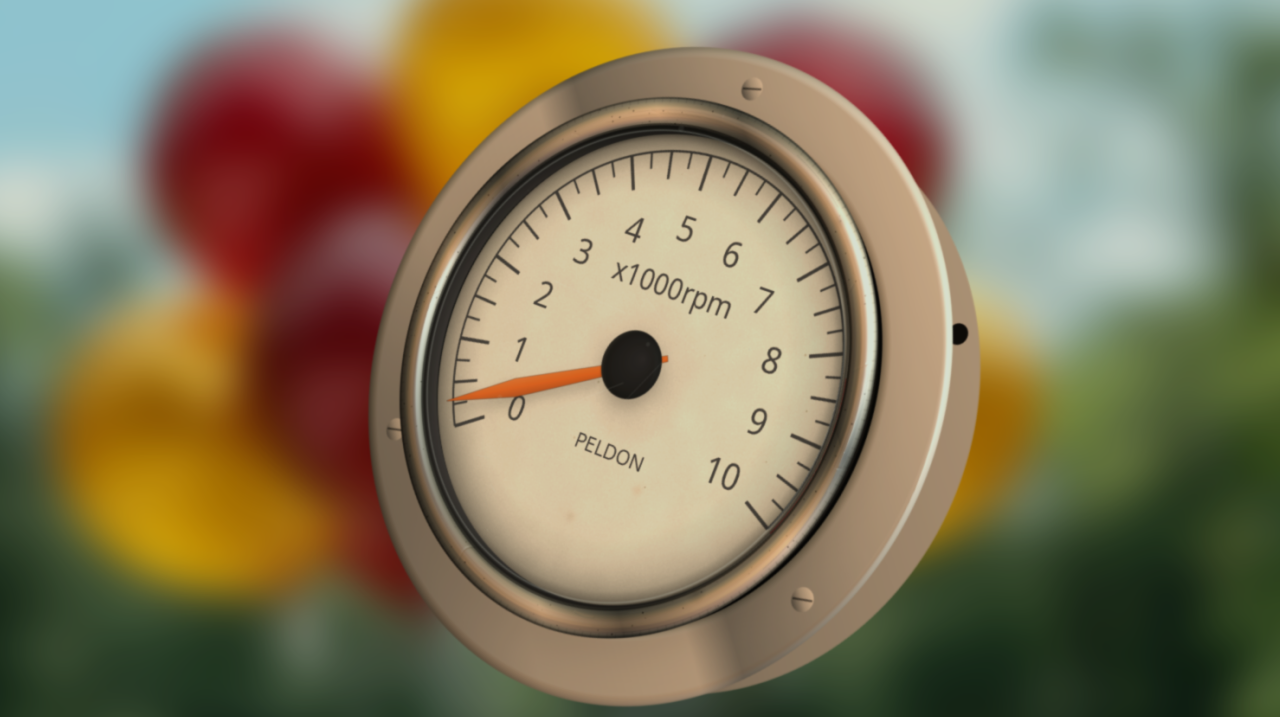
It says 250 rpm
